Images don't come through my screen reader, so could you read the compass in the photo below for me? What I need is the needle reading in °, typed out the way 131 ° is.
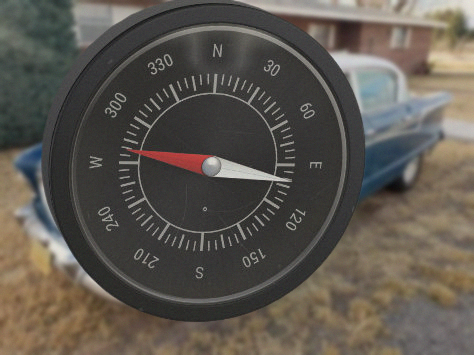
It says 280 °
